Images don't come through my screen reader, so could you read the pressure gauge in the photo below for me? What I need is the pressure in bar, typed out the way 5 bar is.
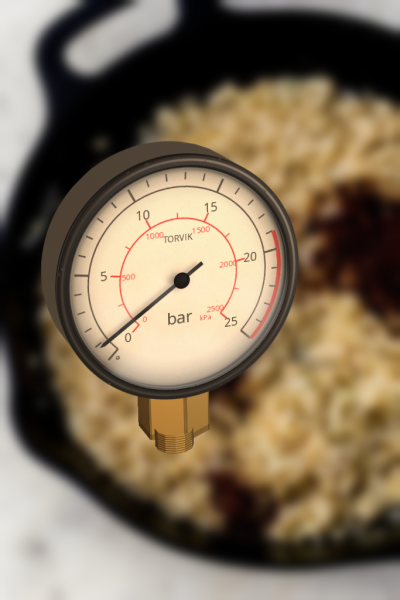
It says 1 bar
